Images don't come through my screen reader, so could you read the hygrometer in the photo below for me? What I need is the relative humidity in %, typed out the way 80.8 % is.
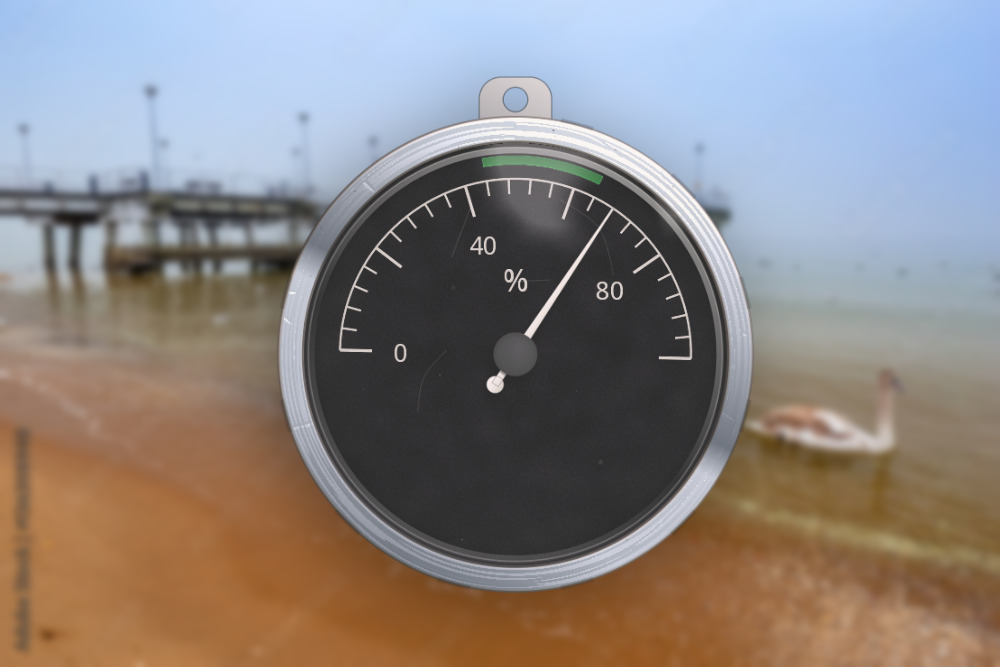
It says 68 %
